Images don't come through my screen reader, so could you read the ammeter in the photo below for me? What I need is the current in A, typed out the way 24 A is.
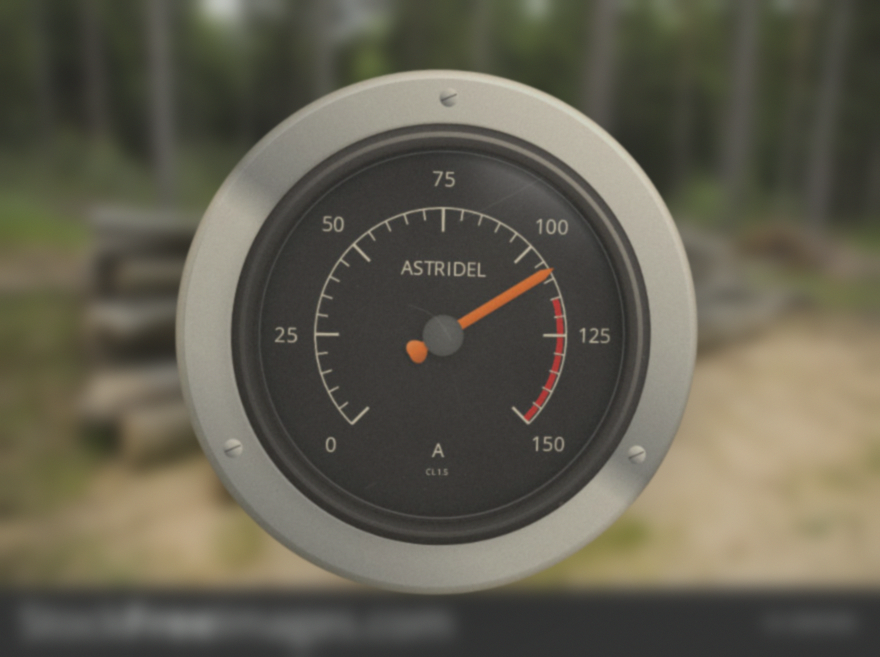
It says 107.5 A
